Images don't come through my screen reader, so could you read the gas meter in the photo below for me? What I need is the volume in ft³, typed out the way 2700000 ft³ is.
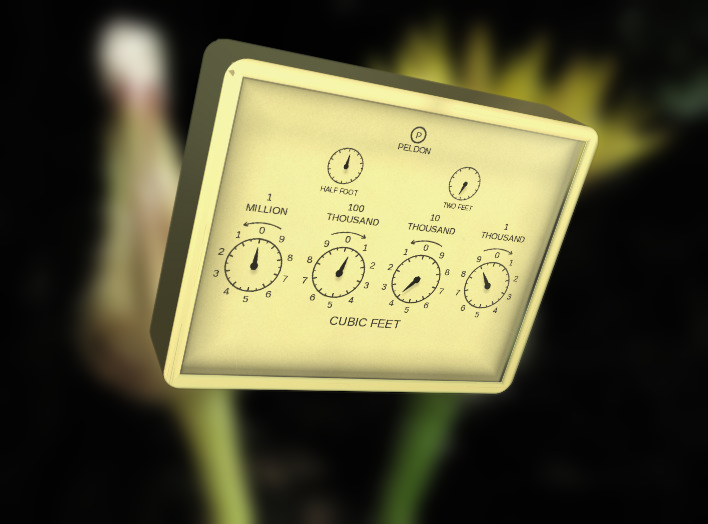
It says 3900 ft³
